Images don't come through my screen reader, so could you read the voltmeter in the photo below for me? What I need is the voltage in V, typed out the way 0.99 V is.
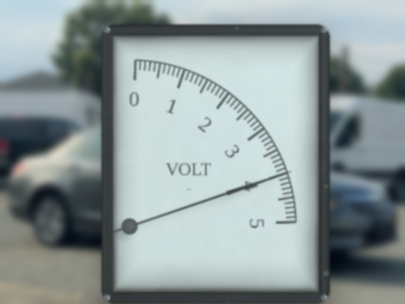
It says 4 V
